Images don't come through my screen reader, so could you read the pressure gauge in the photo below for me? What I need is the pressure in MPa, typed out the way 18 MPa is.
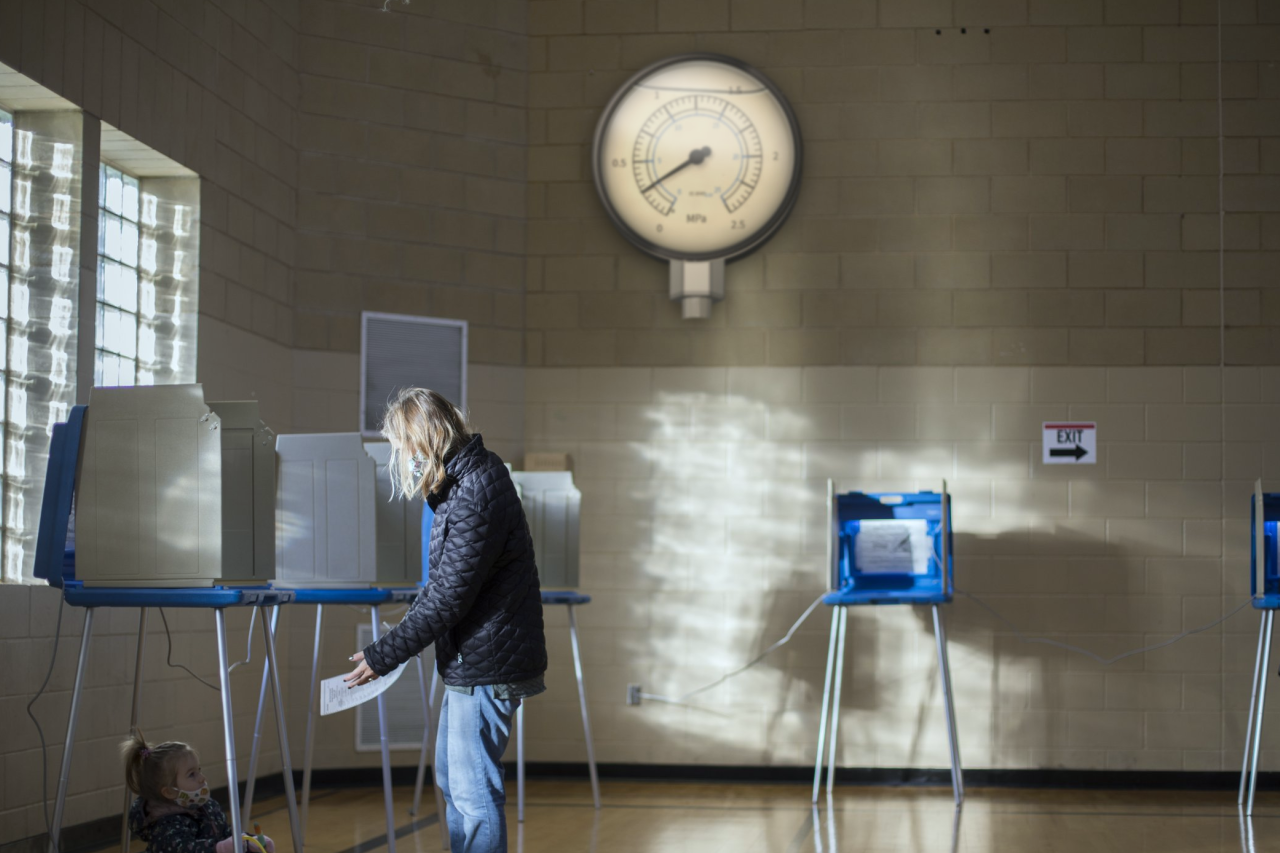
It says 0.25 MPa
